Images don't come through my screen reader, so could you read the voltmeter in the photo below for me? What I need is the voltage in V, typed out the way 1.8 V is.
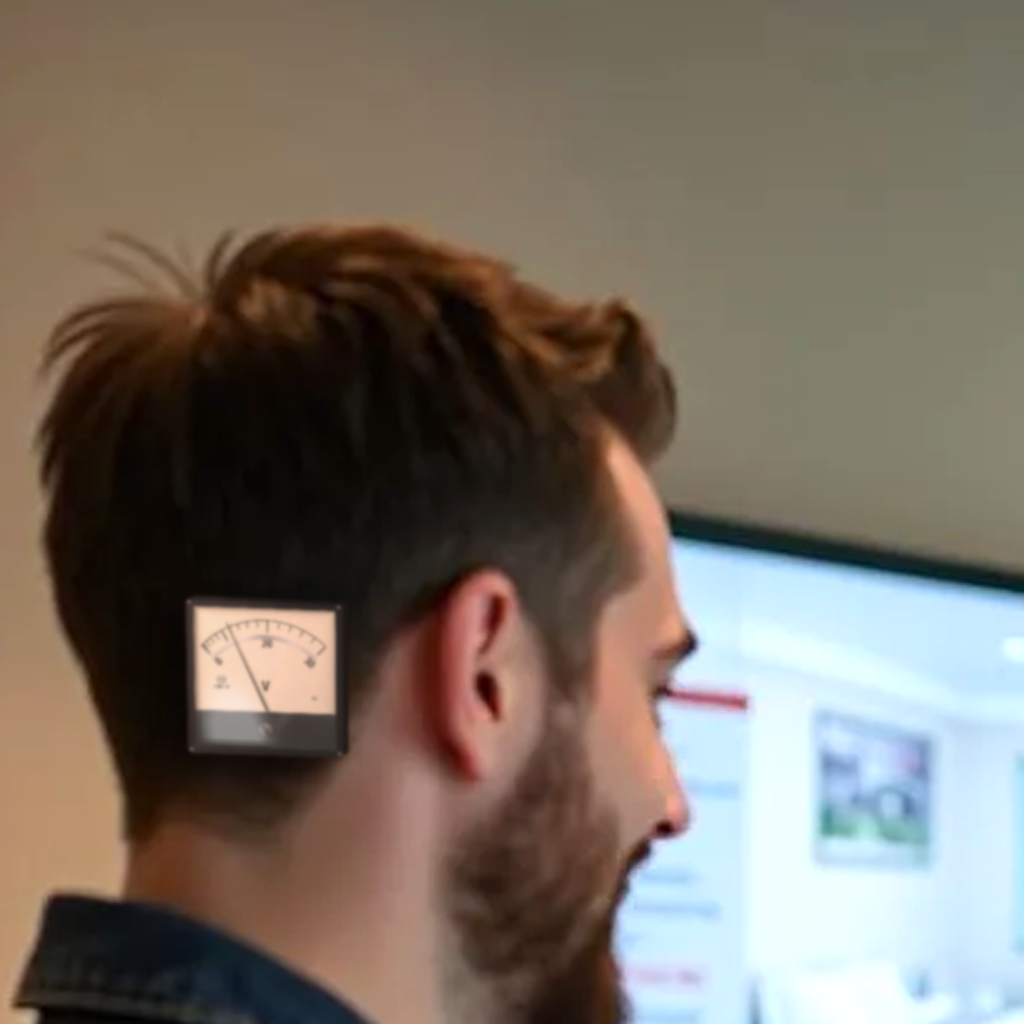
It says 12 V
